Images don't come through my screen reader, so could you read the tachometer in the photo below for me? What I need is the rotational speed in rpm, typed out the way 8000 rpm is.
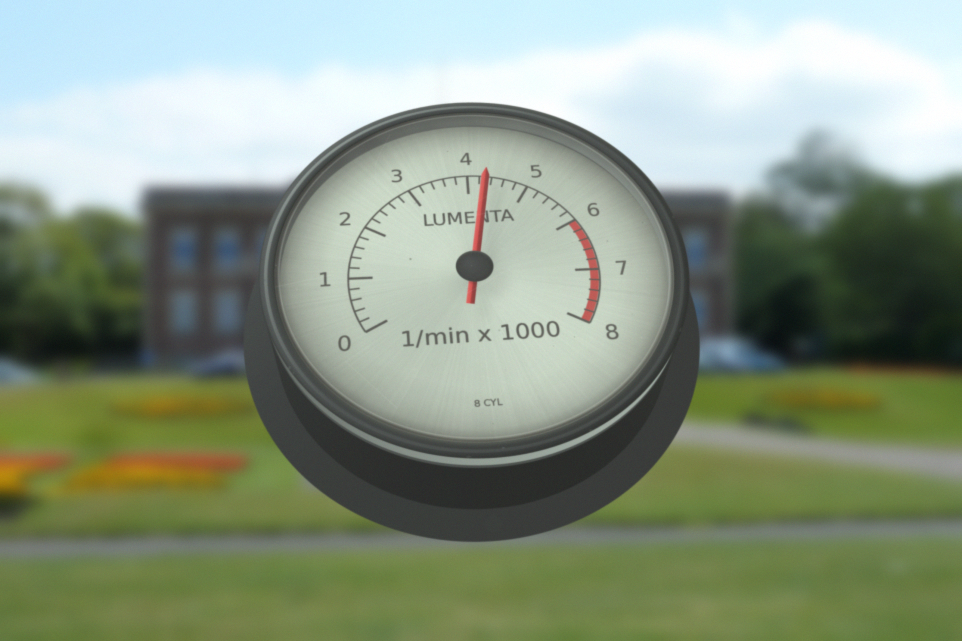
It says 4300 rpm
